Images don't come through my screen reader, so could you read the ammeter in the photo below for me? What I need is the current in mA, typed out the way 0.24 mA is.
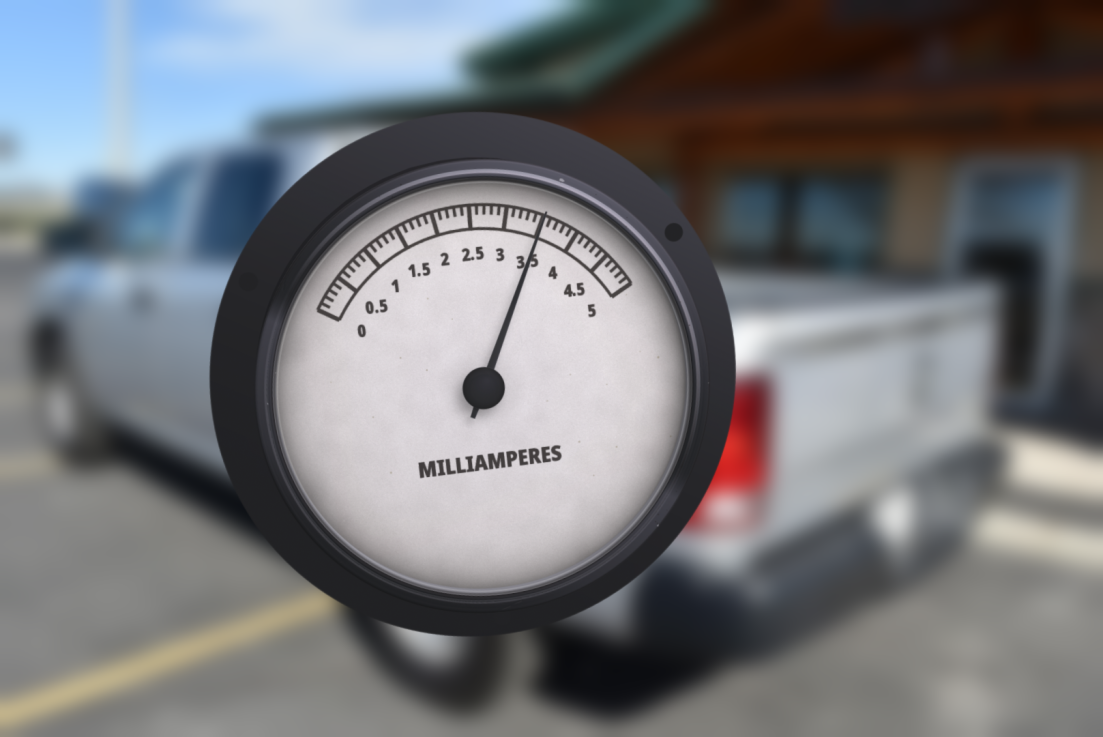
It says 3.5 mA
